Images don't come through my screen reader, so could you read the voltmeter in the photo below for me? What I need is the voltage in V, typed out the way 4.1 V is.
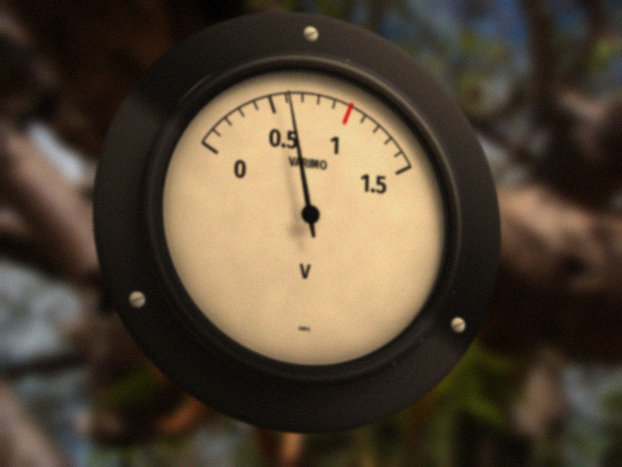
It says 0.6 V
